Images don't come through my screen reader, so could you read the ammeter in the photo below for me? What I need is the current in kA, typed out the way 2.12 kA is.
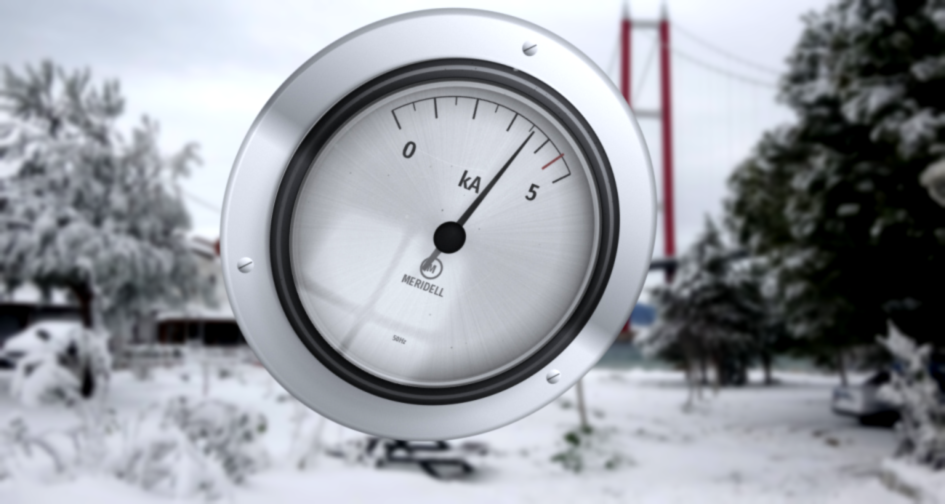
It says 3.5 kA
